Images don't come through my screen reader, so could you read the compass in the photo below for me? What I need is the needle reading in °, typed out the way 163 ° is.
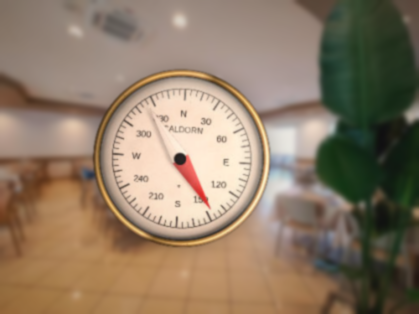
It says 145 °
